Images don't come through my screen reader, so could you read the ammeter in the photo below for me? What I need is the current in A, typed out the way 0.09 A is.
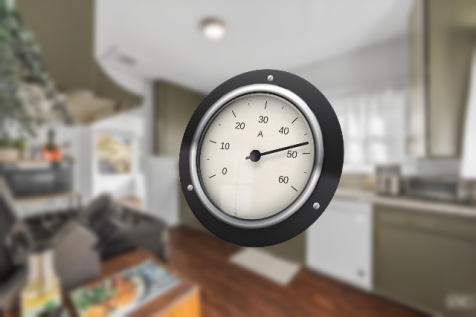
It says 47.5 A
